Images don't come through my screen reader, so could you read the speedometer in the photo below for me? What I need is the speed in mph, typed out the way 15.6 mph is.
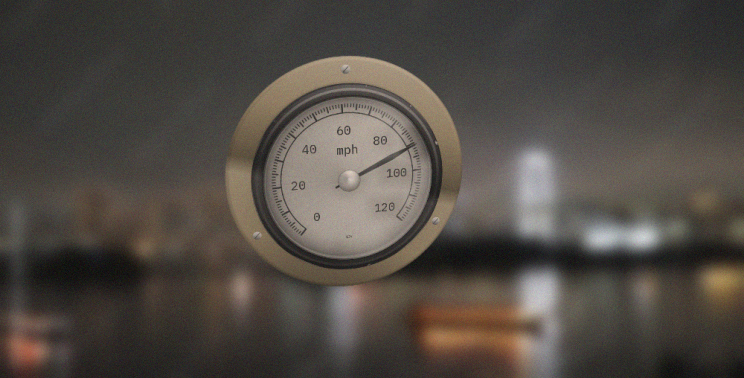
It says 90 mph
